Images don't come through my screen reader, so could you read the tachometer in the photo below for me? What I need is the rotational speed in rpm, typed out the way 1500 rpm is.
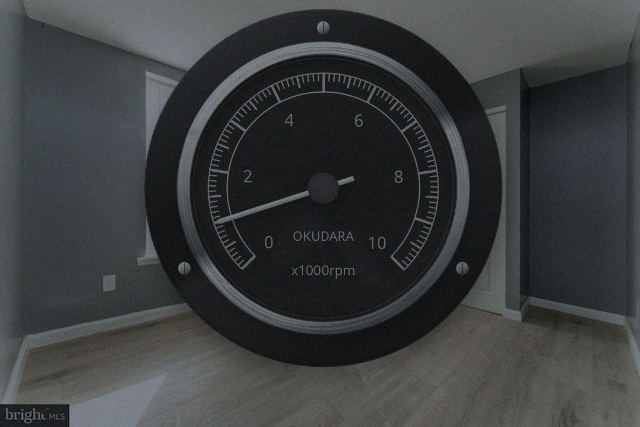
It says 1000 rpm
